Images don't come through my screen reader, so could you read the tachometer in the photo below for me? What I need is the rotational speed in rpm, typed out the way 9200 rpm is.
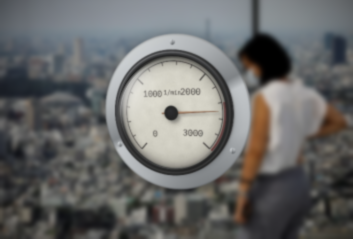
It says 2500 rpm
